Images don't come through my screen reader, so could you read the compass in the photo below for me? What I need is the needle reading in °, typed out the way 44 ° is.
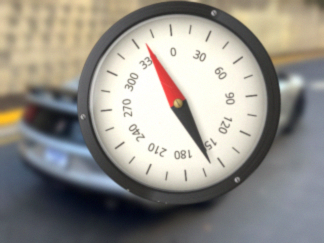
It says 337.5 °
